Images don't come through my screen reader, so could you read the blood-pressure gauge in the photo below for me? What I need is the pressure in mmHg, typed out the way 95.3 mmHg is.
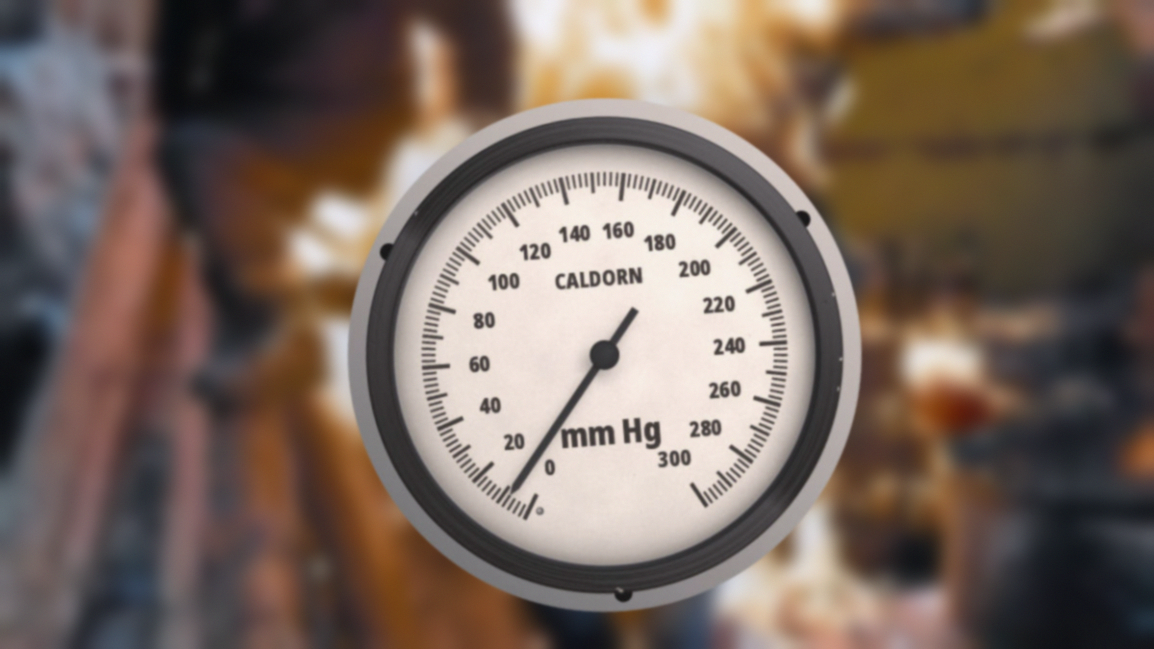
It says 8 mmHg
